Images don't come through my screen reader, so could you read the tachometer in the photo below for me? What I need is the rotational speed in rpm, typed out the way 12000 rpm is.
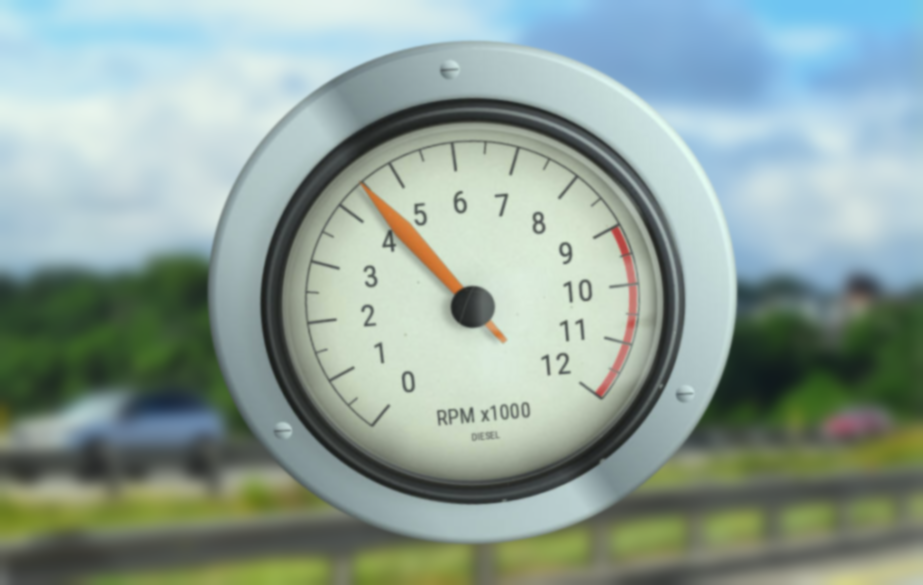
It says 4500 rpm
